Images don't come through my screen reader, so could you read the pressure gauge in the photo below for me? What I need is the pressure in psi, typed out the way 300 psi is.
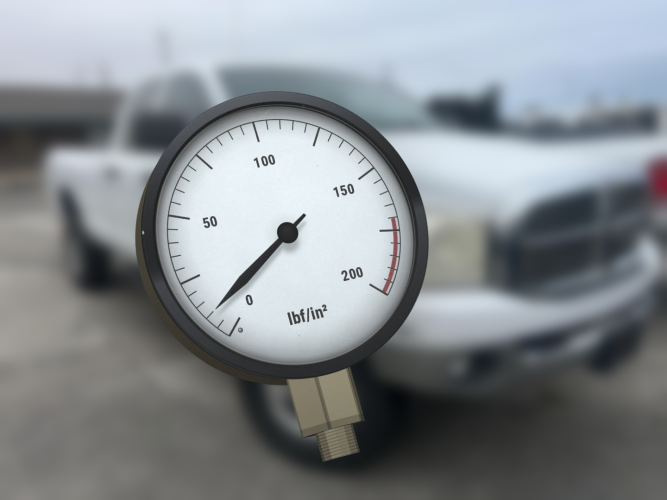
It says 10 psi
